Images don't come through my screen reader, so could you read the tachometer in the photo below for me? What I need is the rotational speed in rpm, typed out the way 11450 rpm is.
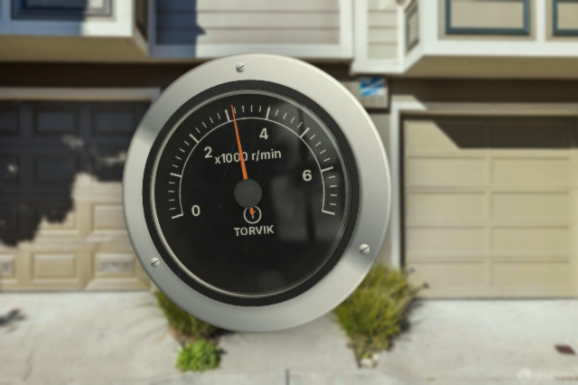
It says 3200 rpm
